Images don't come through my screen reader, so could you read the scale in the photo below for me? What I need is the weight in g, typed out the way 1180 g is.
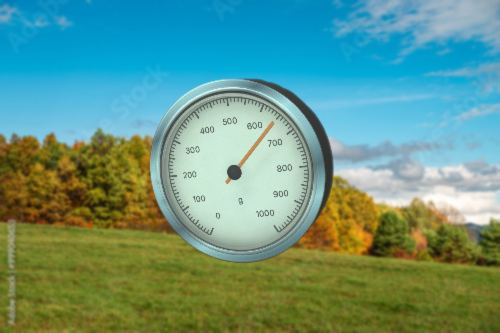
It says 650 g
